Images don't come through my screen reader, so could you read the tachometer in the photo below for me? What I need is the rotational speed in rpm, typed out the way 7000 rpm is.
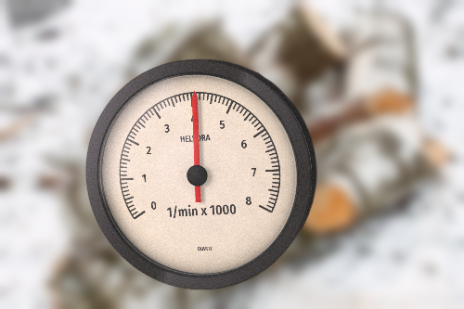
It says 4100 rpm
